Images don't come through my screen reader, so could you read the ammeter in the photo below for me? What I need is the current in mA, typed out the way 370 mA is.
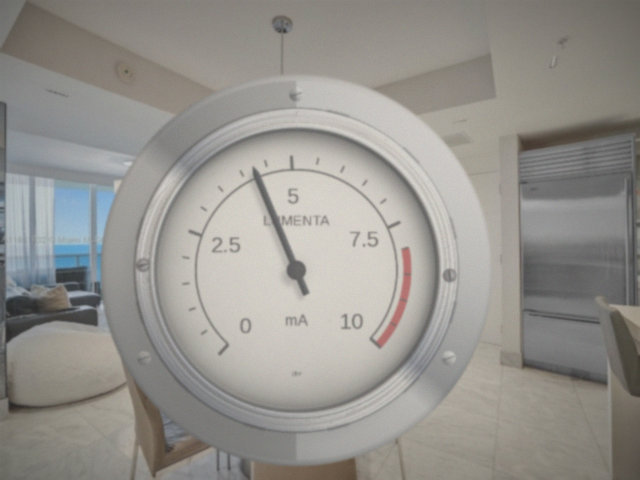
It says 4.25 mA
